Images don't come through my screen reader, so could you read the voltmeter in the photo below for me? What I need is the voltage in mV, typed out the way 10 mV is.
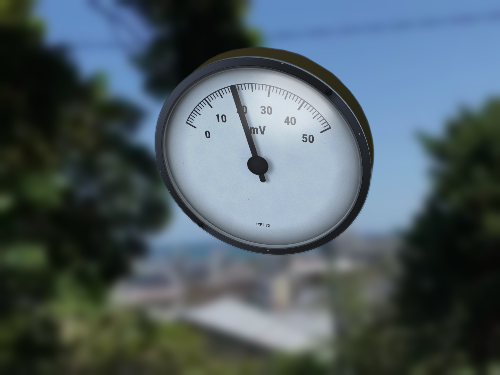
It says 20 mV
